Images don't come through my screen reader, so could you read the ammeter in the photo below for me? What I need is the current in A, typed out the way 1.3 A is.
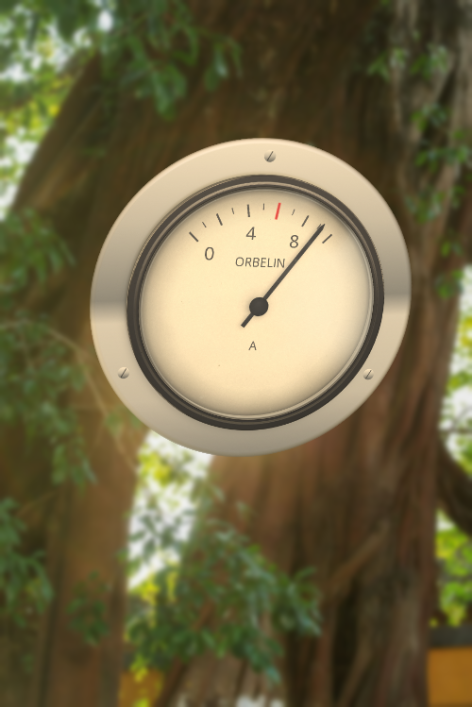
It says 9 A
